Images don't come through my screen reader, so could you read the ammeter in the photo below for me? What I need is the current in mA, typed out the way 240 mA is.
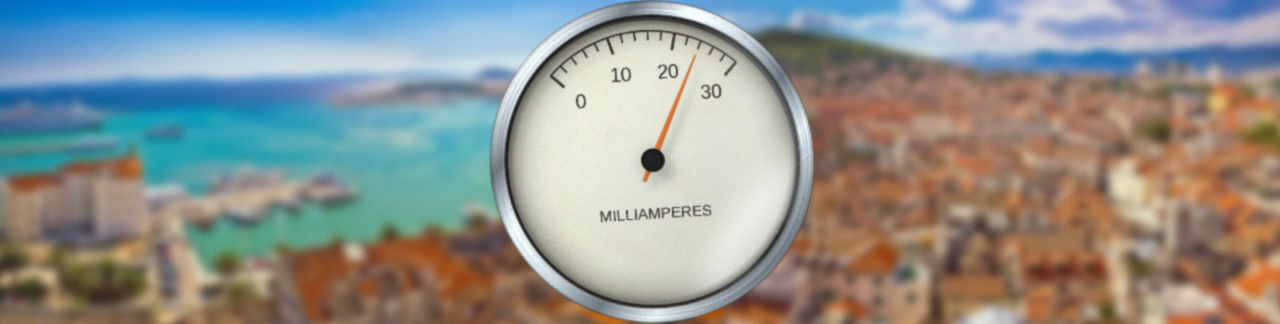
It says 24 mA
